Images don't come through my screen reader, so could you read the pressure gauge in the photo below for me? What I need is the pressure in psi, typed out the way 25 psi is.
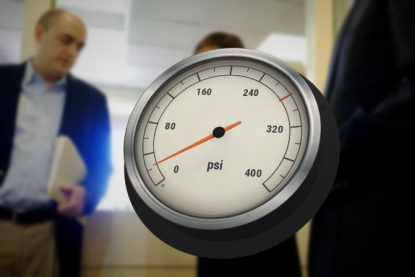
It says 20 psi
